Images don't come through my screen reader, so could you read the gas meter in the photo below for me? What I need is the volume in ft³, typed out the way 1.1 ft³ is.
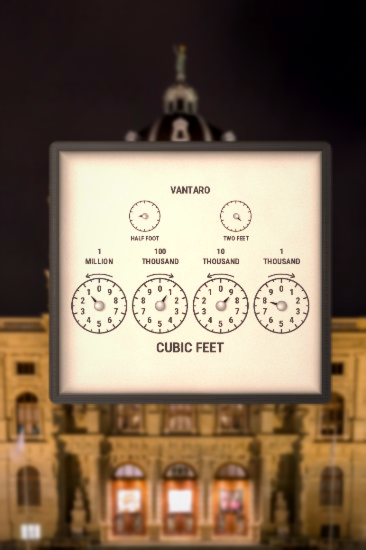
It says 108800 ft³
